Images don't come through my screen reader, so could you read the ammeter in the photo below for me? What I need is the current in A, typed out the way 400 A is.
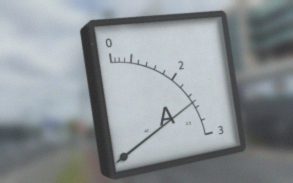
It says 2.5 A
